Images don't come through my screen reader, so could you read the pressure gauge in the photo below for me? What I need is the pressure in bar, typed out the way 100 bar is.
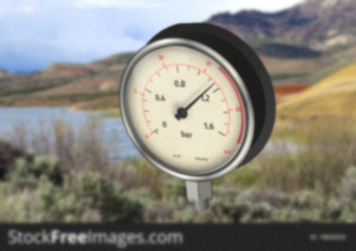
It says 1.15 bar
